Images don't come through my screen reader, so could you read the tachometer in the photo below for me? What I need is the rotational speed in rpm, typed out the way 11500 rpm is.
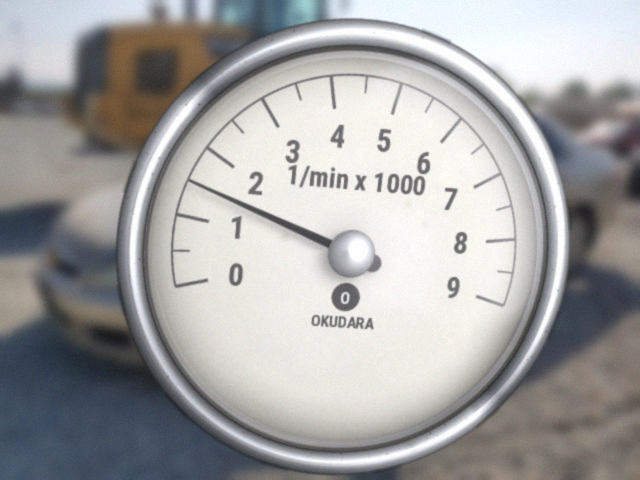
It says 1500 rpm
